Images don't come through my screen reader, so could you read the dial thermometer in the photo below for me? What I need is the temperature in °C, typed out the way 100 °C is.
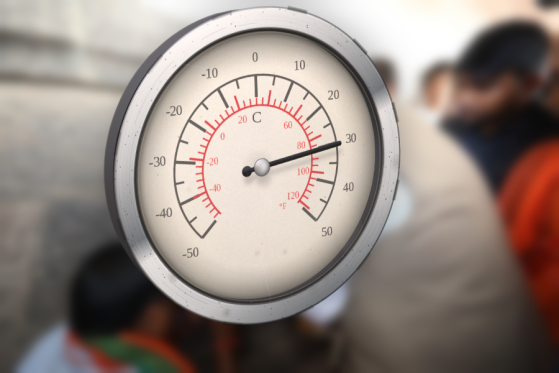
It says 30 °C
